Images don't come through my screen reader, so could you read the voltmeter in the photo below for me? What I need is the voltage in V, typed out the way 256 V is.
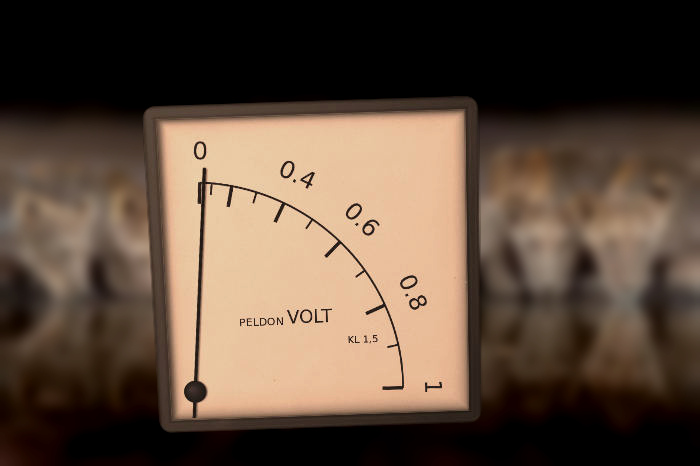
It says 0.05 V
